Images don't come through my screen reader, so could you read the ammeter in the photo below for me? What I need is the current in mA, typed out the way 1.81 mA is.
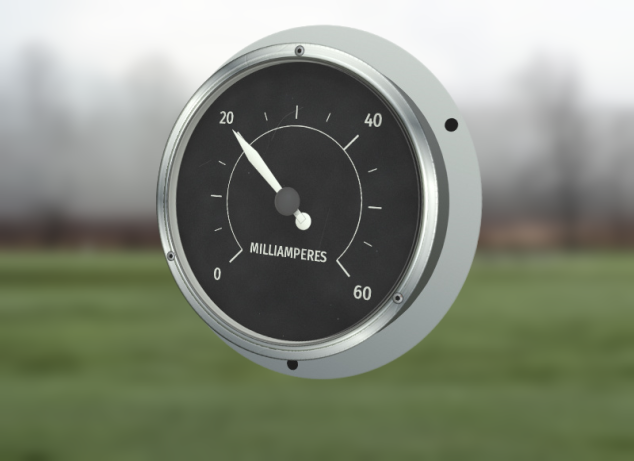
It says 20 mA
